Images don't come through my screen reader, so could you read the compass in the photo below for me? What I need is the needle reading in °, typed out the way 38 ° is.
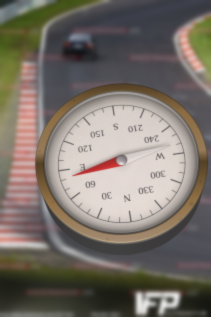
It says 80 °
